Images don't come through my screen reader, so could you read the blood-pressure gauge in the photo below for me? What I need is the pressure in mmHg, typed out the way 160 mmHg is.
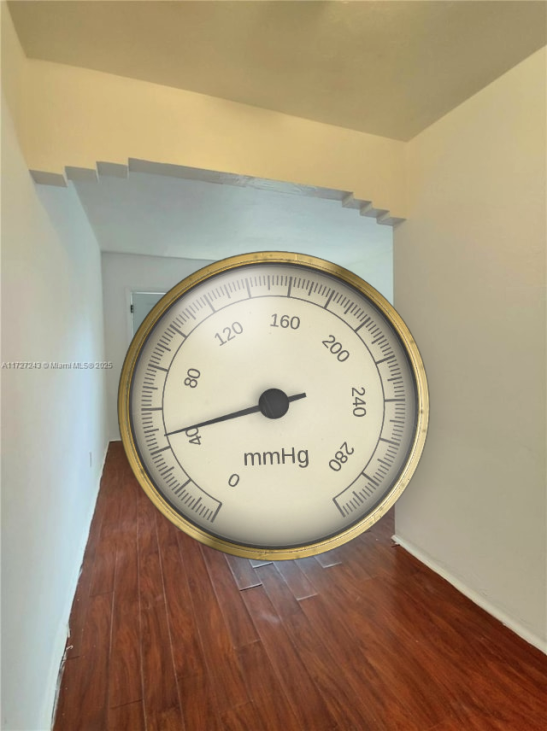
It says 46 mmHg
